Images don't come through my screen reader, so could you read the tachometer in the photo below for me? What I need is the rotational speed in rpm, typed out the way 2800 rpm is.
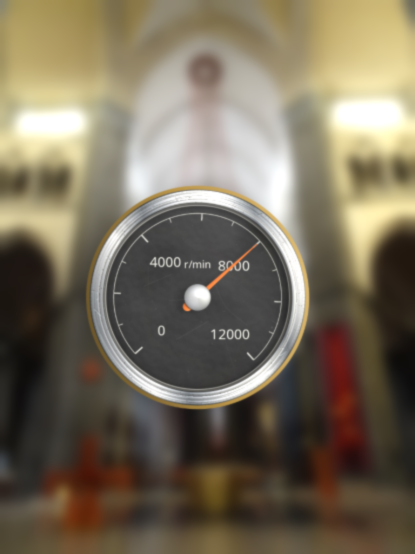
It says 8000 rpm
